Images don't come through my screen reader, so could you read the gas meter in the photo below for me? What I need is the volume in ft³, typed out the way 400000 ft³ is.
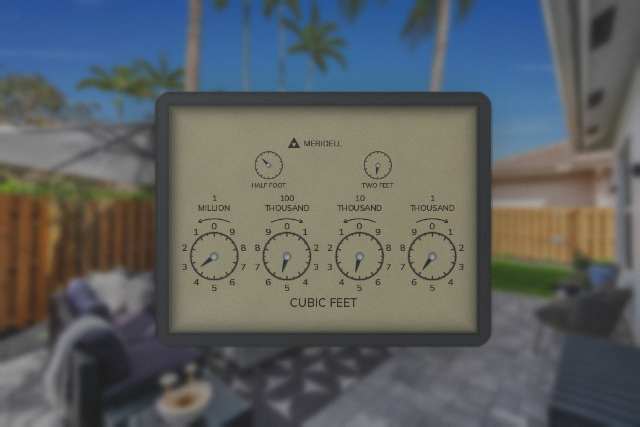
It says 354600 ft³
